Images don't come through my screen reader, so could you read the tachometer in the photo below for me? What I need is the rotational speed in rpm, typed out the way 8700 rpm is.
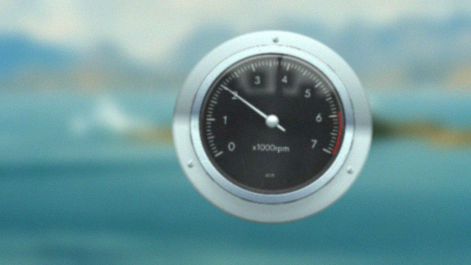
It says 2000 rpm
